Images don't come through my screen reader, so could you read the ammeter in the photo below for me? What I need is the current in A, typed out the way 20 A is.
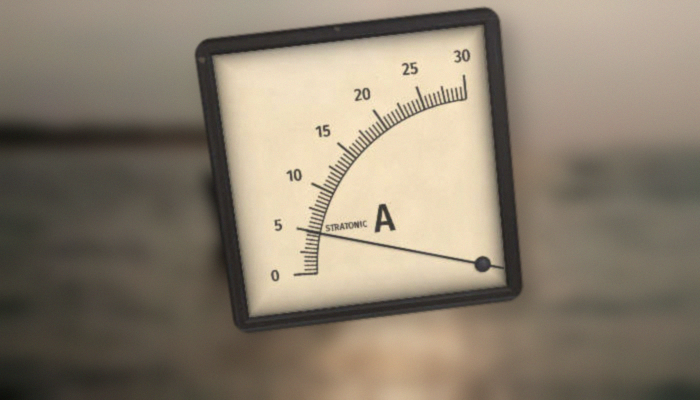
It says 5 A
